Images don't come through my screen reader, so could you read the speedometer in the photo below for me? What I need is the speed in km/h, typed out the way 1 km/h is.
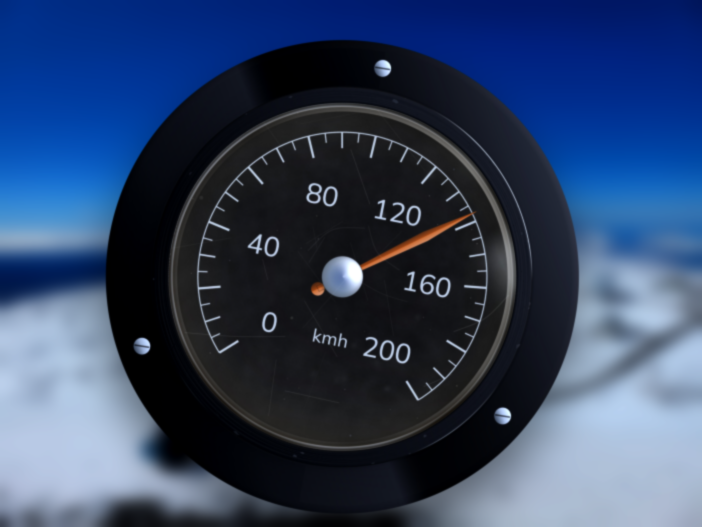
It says 137.5 km/h
